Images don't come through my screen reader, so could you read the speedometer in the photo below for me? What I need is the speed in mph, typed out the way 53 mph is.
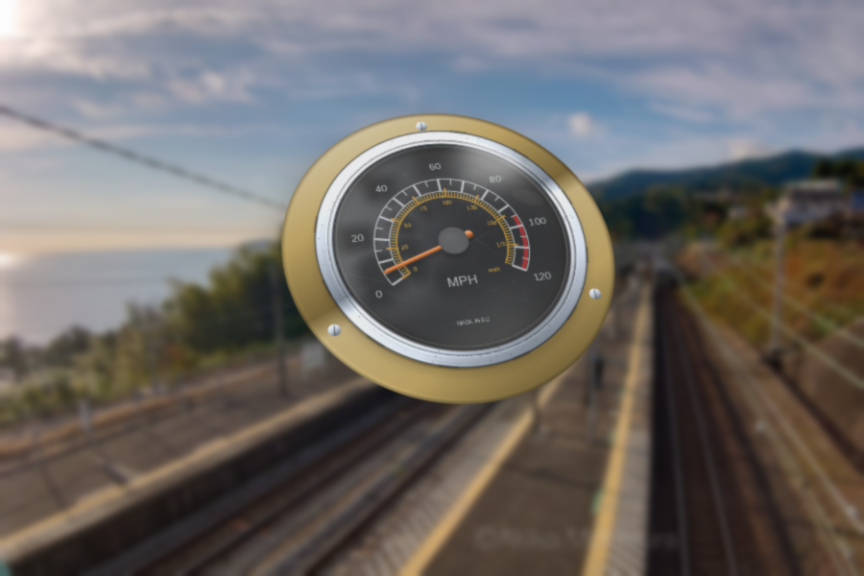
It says 5 mph
